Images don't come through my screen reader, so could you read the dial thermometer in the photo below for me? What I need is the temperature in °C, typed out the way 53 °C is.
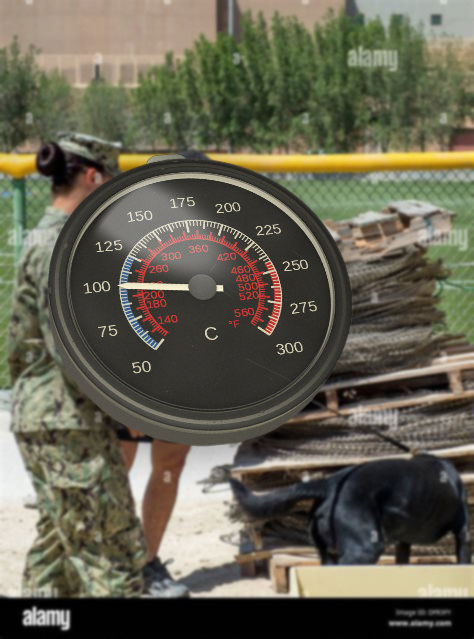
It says 100 °C
